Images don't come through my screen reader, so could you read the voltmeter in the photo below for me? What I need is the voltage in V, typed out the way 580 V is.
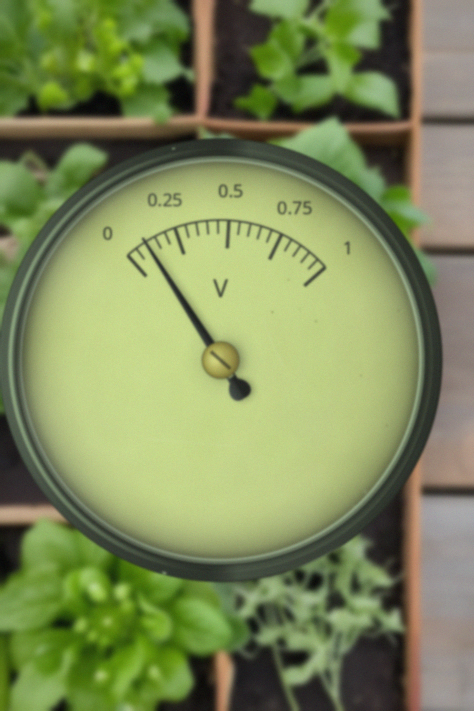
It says 0.1 V
